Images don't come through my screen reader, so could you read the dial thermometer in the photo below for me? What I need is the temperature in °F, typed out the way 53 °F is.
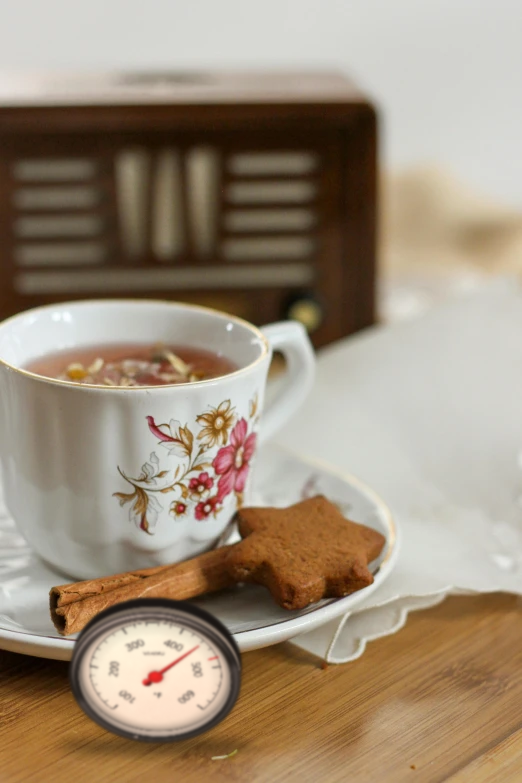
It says 440 °F
